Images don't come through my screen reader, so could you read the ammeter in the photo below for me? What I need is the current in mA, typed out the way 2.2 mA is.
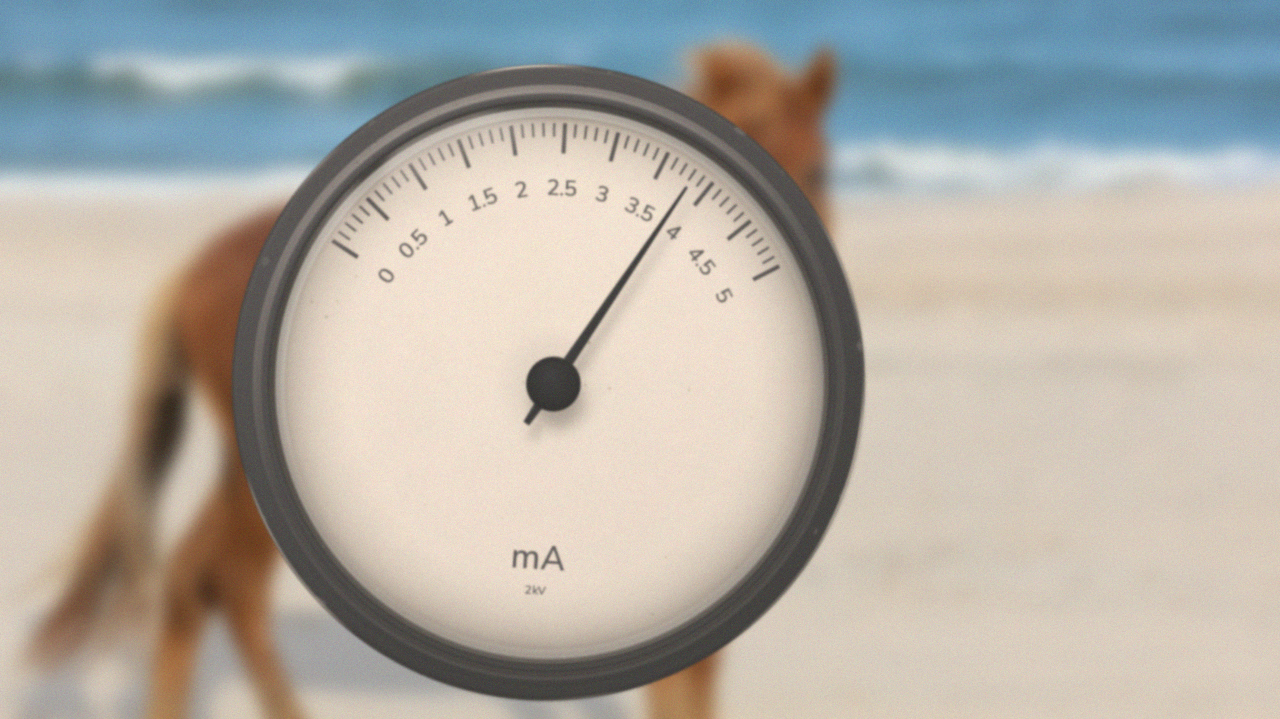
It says 3.8 mA
